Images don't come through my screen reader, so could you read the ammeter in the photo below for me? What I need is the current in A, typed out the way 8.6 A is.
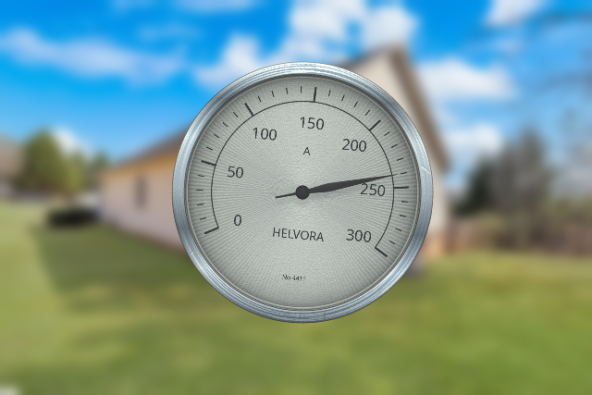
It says 240 A
